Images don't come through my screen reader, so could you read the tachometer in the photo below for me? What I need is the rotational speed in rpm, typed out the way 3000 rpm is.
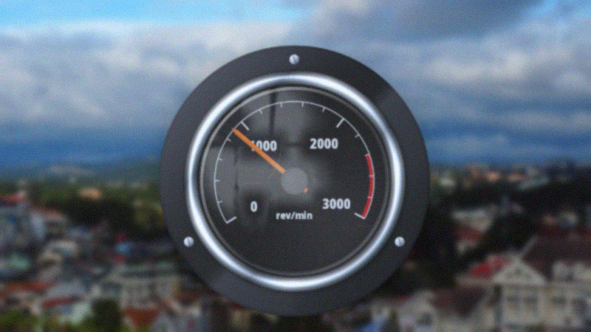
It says 900 rpm
